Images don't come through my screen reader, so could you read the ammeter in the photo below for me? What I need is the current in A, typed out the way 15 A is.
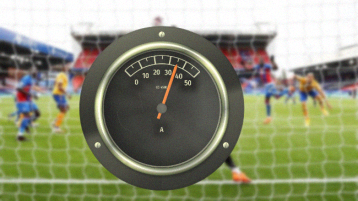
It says 35 A
